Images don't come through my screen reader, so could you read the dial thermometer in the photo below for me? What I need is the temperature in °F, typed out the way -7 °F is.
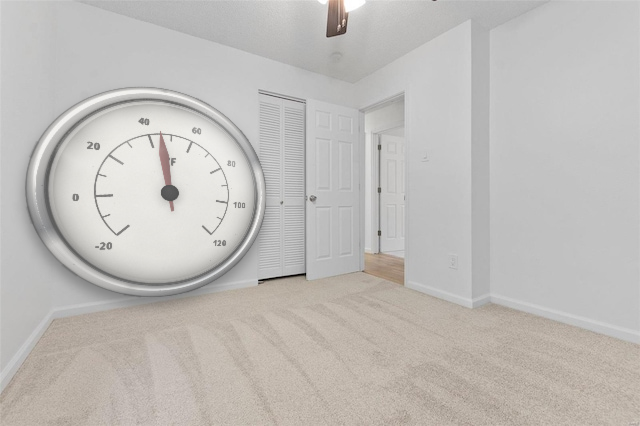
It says 45 °F
